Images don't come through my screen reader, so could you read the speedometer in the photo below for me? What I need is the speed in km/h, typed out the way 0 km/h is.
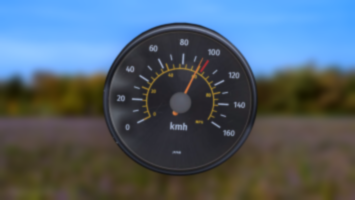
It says 95 km/h
